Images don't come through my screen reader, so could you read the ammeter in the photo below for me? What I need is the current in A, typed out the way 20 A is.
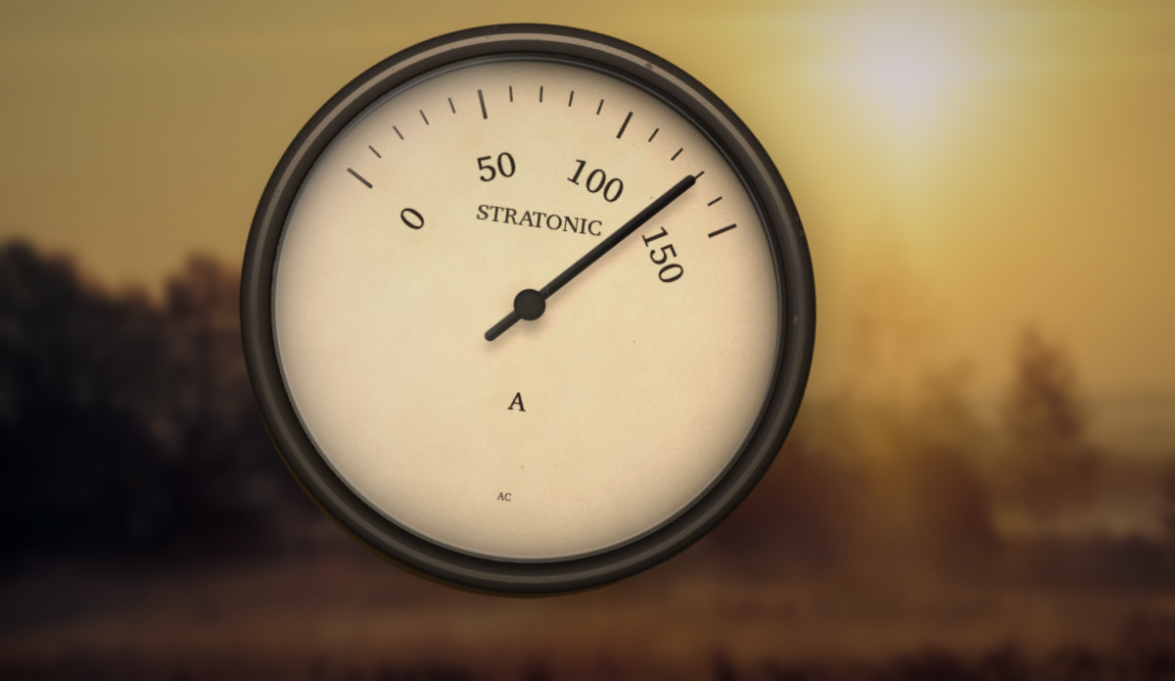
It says 130 A
